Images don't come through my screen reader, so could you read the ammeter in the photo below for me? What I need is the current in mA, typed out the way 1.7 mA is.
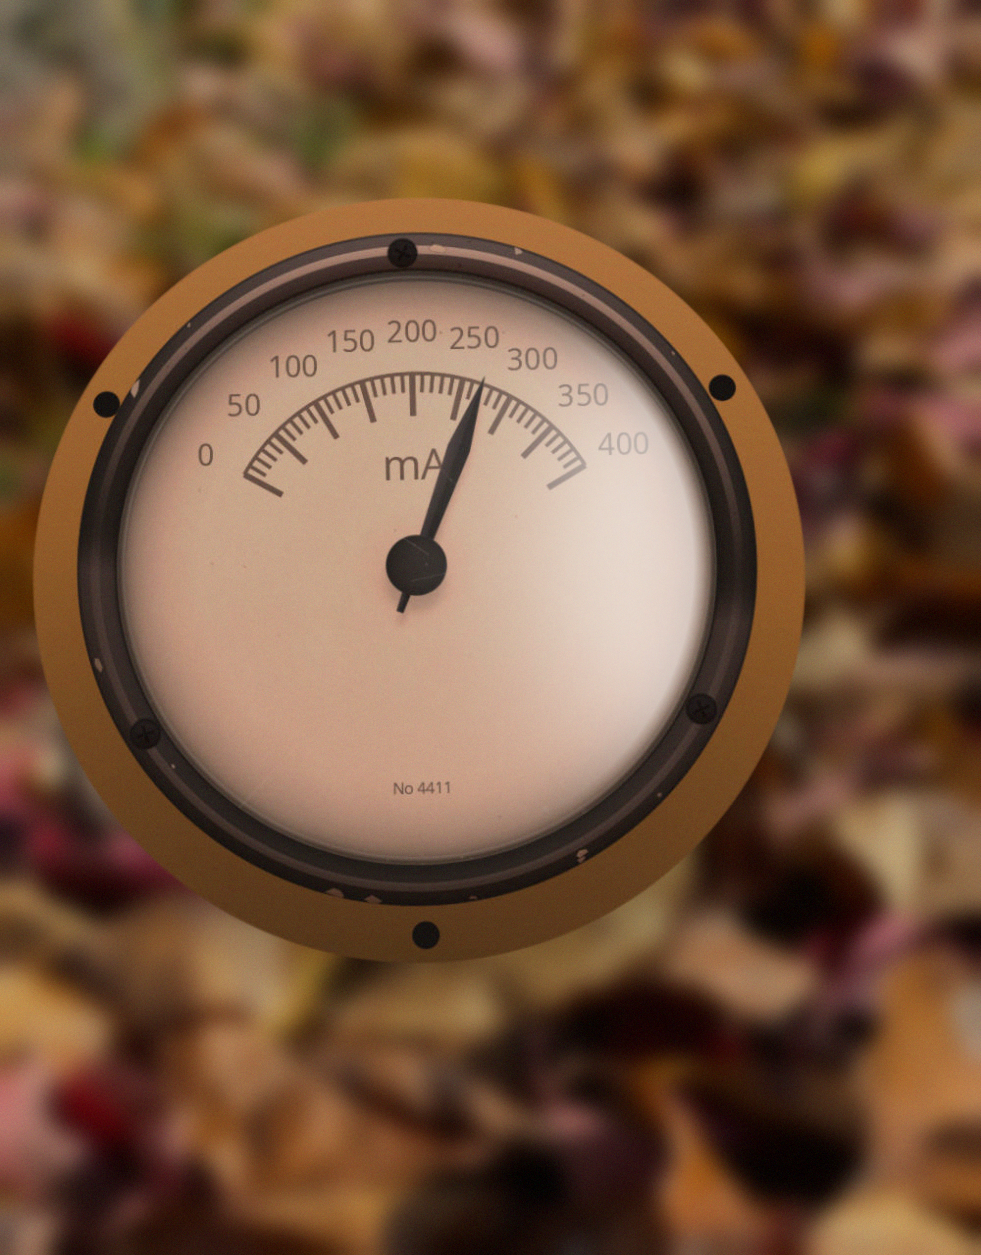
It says 270 mA
